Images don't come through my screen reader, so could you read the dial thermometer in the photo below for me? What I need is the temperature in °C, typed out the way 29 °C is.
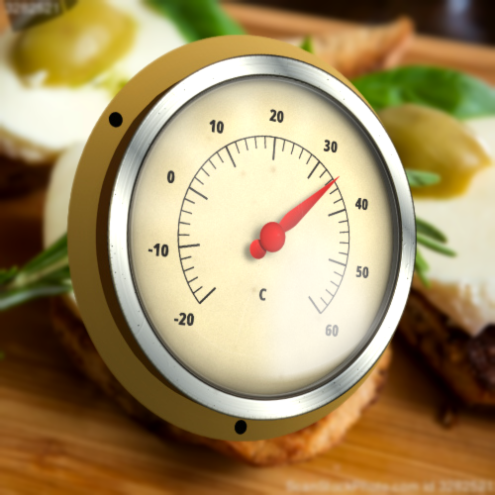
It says 34 °C
